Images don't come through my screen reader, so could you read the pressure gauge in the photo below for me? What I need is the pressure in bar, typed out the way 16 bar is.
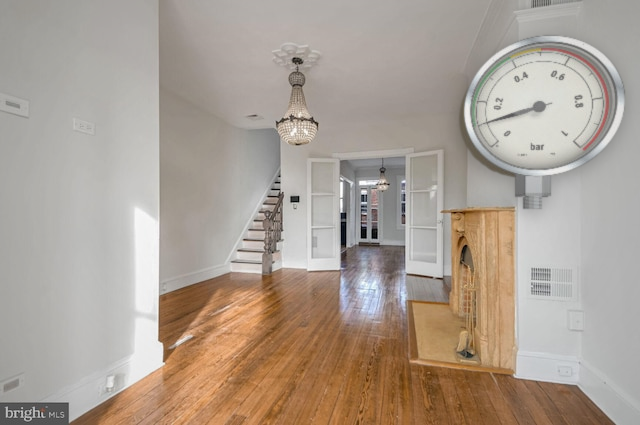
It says 0.1 bar
